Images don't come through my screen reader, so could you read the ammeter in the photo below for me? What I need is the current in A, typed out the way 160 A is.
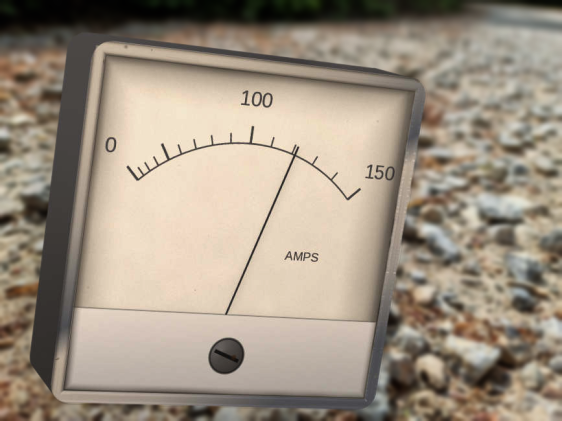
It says 120 A
